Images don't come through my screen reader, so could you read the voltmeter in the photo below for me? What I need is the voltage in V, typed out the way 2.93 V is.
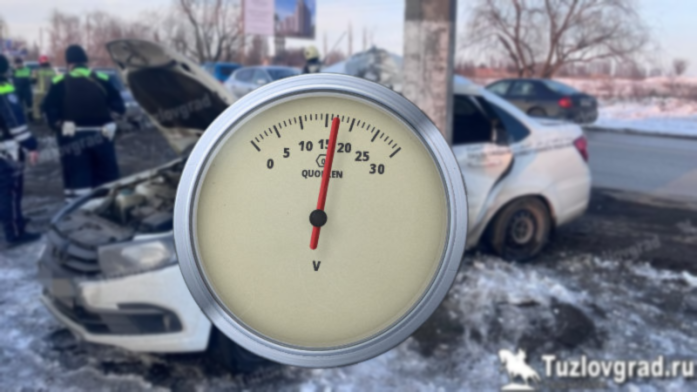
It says 17 V
